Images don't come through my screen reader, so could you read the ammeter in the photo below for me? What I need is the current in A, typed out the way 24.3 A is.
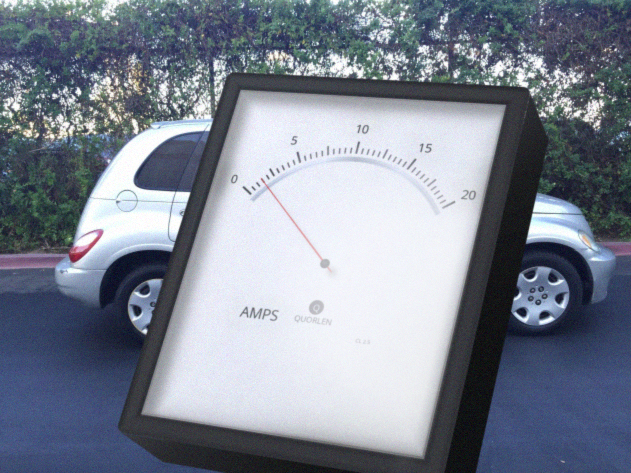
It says 1.5 A
